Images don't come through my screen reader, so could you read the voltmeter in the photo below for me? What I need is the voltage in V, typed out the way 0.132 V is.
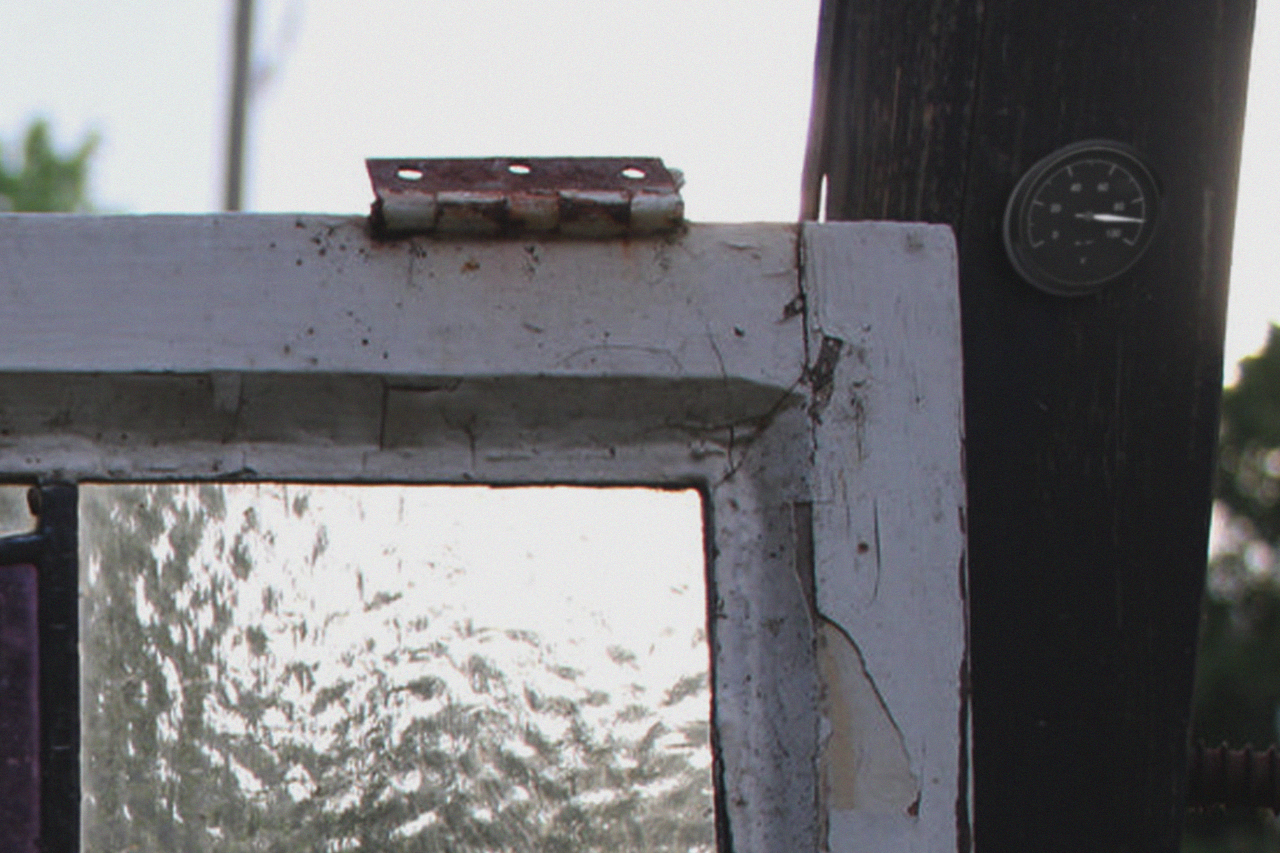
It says 90 V
